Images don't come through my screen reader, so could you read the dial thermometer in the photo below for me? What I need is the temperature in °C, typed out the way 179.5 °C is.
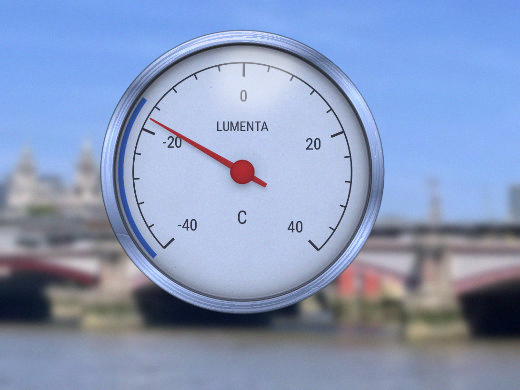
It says -18 °C
